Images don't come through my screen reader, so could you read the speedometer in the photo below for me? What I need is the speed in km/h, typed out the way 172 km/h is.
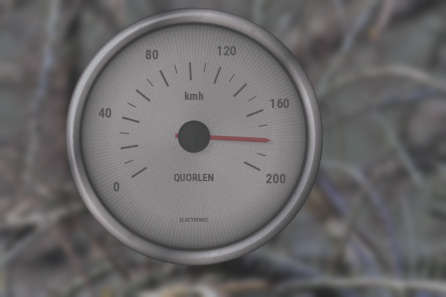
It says 180 km/h
